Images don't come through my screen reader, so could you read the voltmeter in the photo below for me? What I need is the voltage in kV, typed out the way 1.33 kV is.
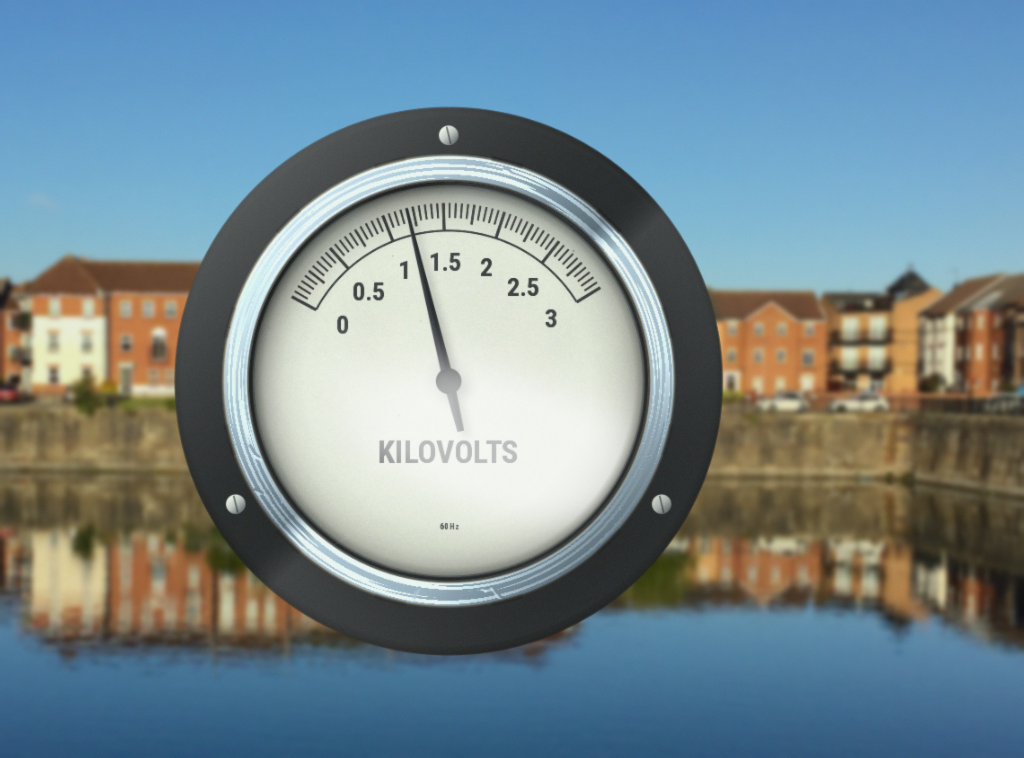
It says 1.2 kV
